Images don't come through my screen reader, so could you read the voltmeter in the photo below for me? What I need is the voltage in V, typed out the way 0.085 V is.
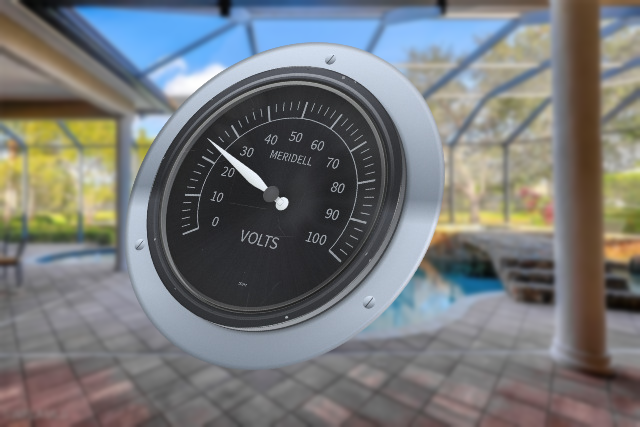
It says 24 V
